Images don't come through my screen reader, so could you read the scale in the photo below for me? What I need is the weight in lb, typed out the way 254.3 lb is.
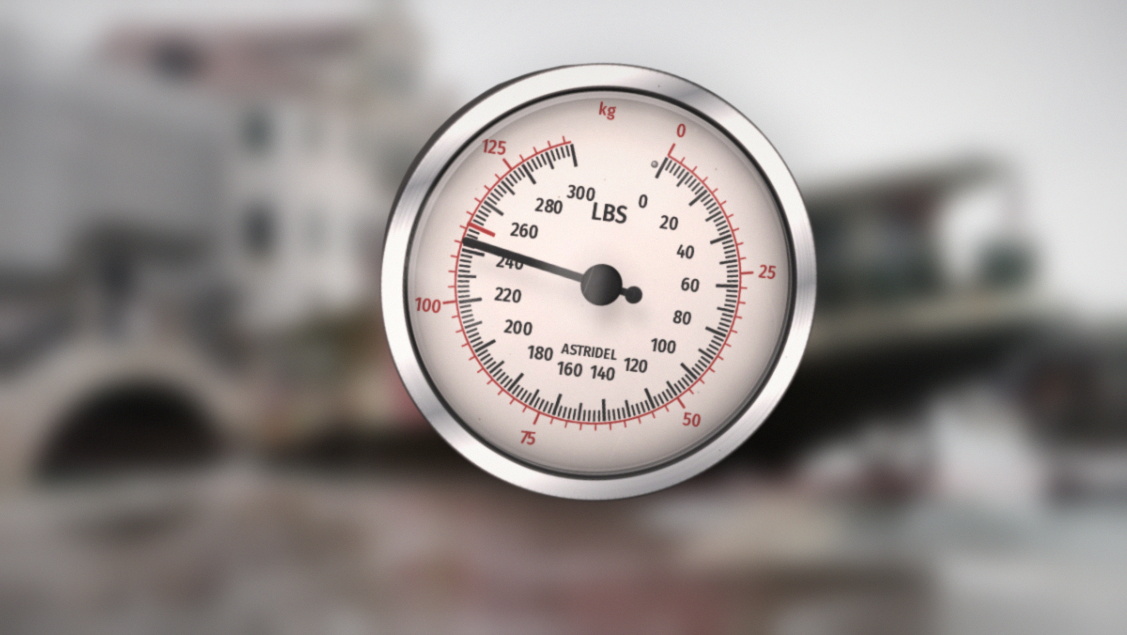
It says 244 lb
